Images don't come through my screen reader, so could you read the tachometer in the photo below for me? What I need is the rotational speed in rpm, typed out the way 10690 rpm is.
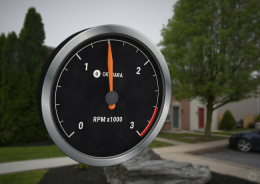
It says 1400 rpm
